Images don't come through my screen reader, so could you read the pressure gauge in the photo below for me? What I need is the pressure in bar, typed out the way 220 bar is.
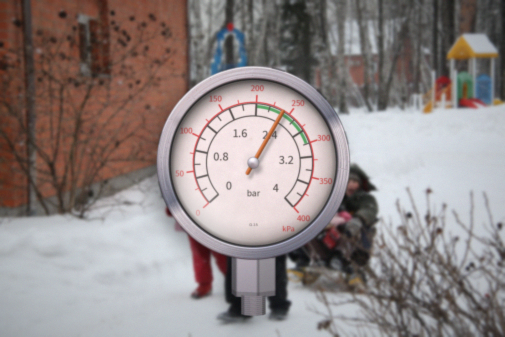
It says 2.4 bar
